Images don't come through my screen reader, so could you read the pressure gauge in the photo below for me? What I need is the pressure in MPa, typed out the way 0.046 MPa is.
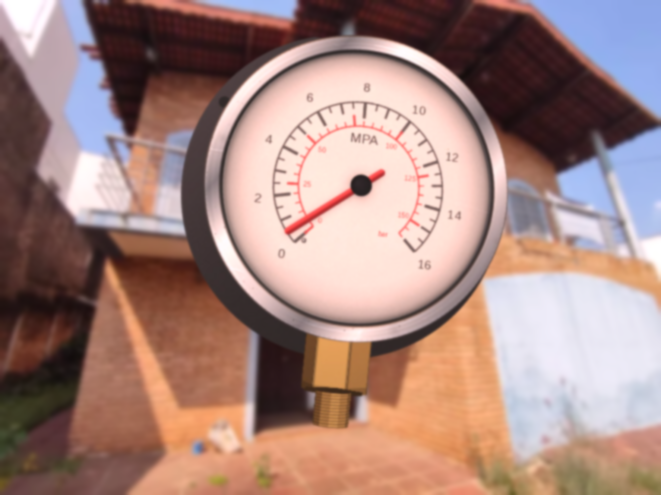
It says 0.5 MPa
